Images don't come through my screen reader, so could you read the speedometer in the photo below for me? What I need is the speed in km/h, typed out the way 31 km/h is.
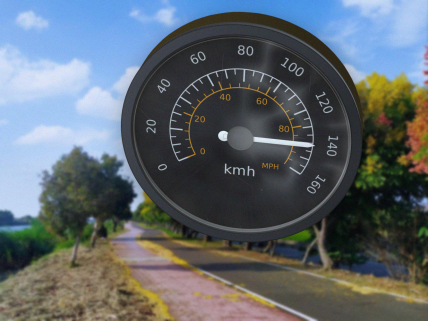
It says 140 km/h
